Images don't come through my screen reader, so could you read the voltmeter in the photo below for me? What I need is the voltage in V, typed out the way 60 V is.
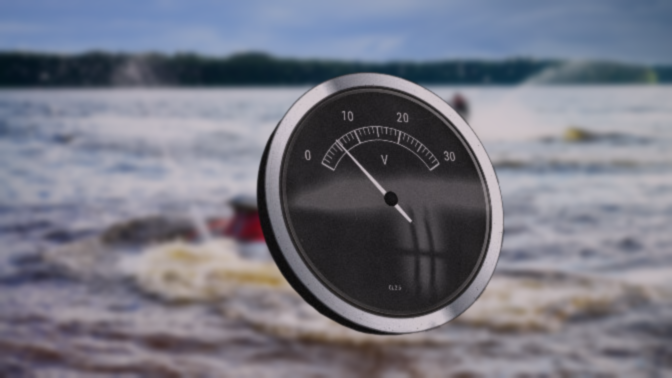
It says 5 V
